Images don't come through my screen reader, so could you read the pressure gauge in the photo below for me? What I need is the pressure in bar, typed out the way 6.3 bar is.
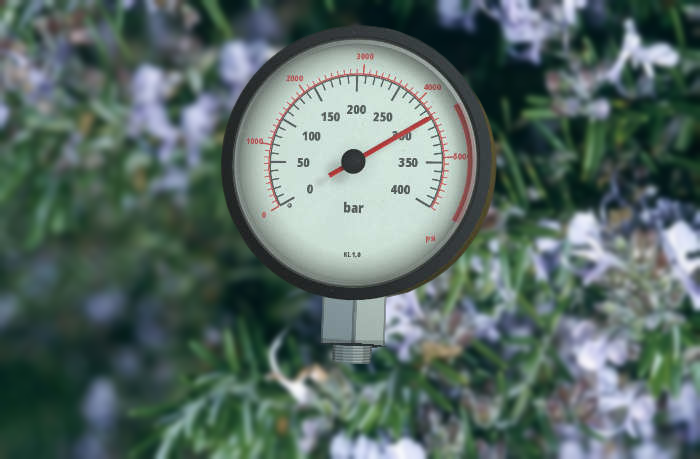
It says 300 bar
